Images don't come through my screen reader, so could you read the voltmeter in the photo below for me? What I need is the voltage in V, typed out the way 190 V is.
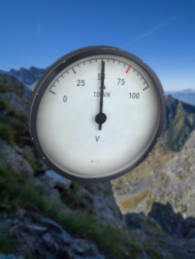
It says 50 V
